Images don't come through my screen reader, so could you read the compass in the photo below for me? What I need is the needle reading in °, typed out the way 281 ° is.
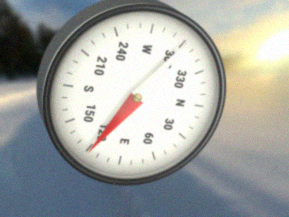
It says 120 °
